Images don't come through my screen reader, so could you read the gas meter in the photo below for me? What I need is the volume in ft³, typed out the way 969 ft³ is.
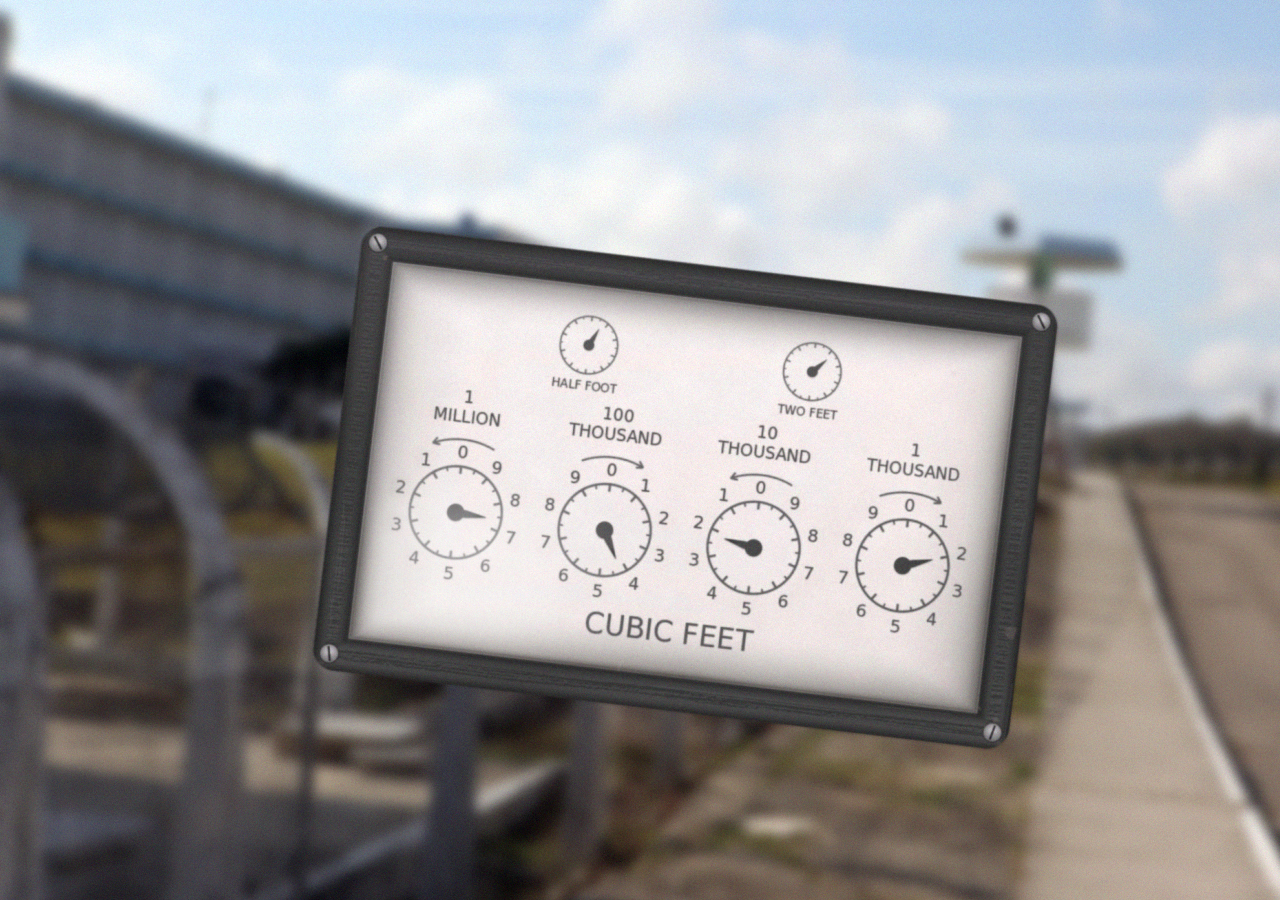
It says 742200 ft³
